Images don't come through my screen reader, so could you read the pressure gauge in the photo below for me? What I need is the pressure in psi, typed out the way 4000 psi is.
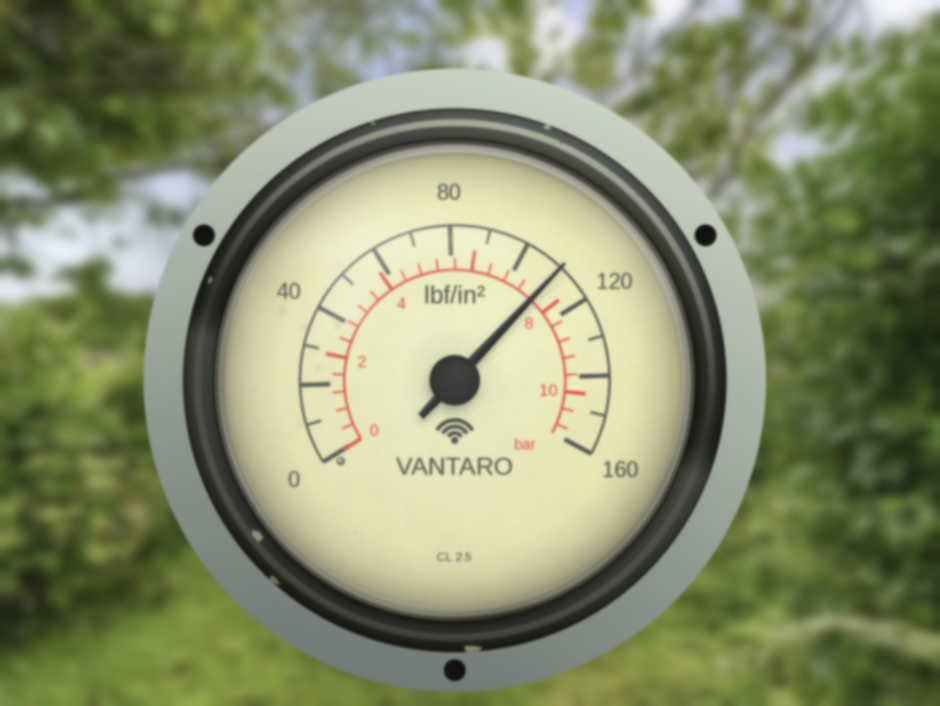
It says 110 psi
